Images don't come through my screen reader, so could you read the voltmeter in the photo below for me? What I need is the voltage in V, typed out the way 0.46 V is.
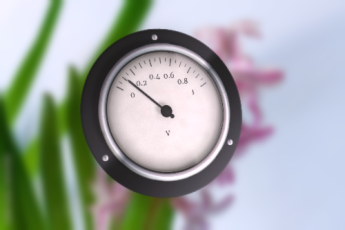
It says 0.1 V
